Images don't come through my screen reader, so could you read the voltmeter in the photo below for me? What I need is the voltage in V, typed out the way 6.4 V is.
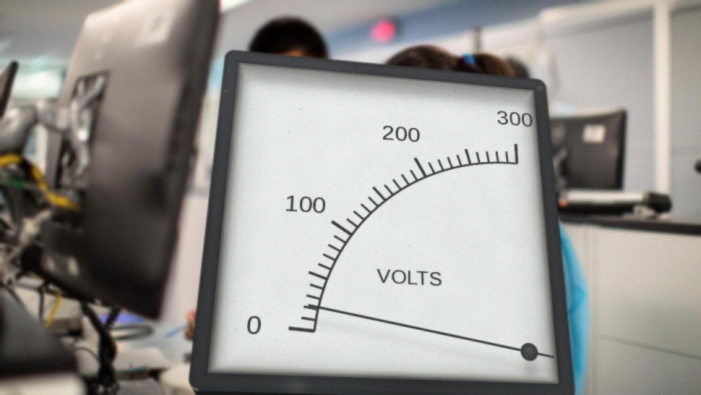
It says 20 V
